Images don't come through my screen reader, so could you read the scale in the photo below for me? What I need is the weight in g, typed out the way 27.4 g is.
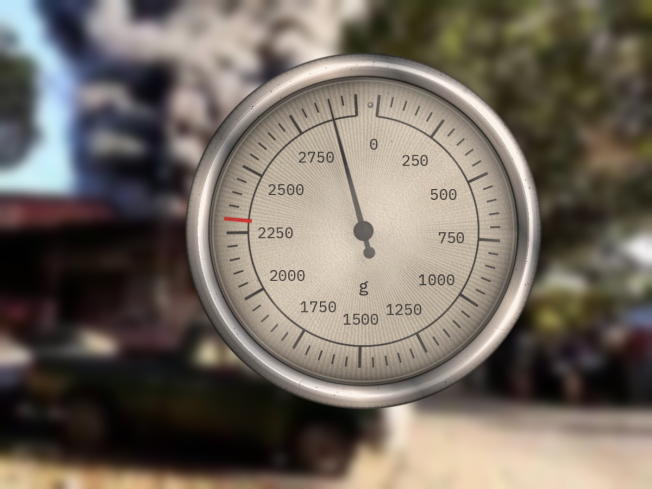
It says 2900 g
